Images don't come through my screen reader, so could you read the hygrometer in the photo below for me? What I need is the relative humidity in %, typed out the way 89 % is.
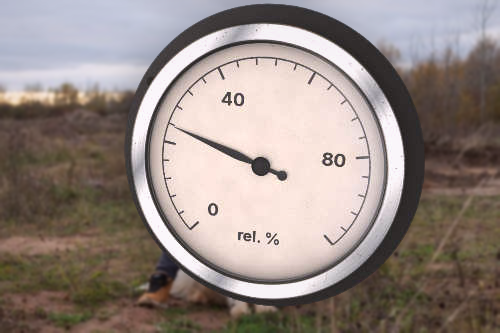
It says 24 %
